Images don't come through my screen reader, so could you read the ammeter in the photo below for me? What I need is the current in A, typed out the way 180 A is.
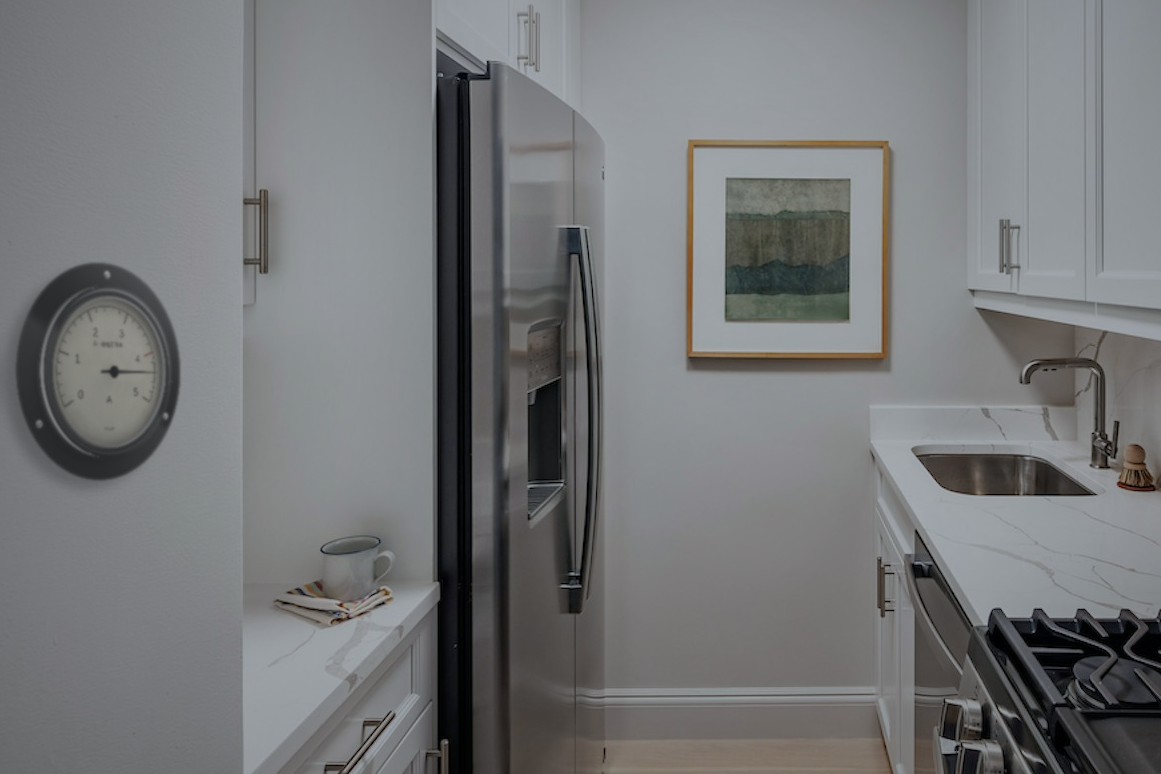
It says 4.4 A
